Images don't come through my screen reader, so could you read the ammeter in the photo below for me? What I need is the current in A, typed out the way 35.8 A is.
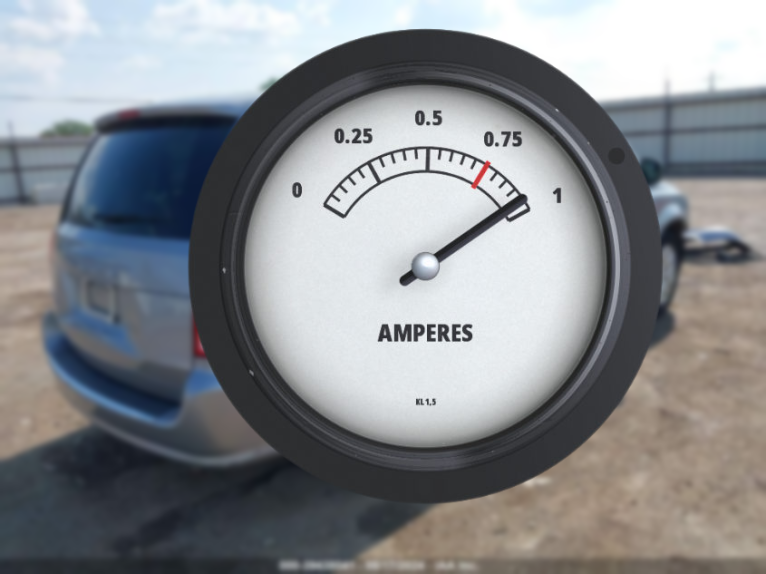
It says 0.95 A
